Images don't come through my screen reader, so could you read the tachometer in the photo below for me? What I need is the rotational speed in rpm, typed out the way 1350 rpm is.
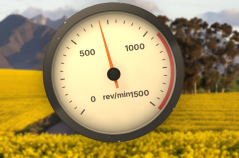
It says 700 rpm
